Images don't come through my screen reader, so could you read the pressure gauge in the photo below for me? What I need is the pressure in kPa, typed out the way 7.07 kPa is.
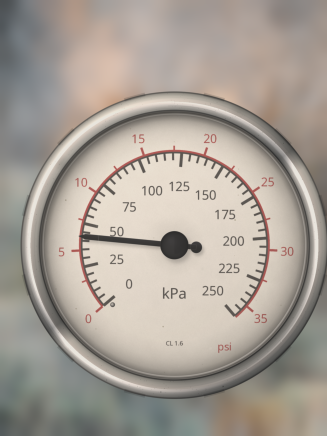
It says 42.5 kPa
